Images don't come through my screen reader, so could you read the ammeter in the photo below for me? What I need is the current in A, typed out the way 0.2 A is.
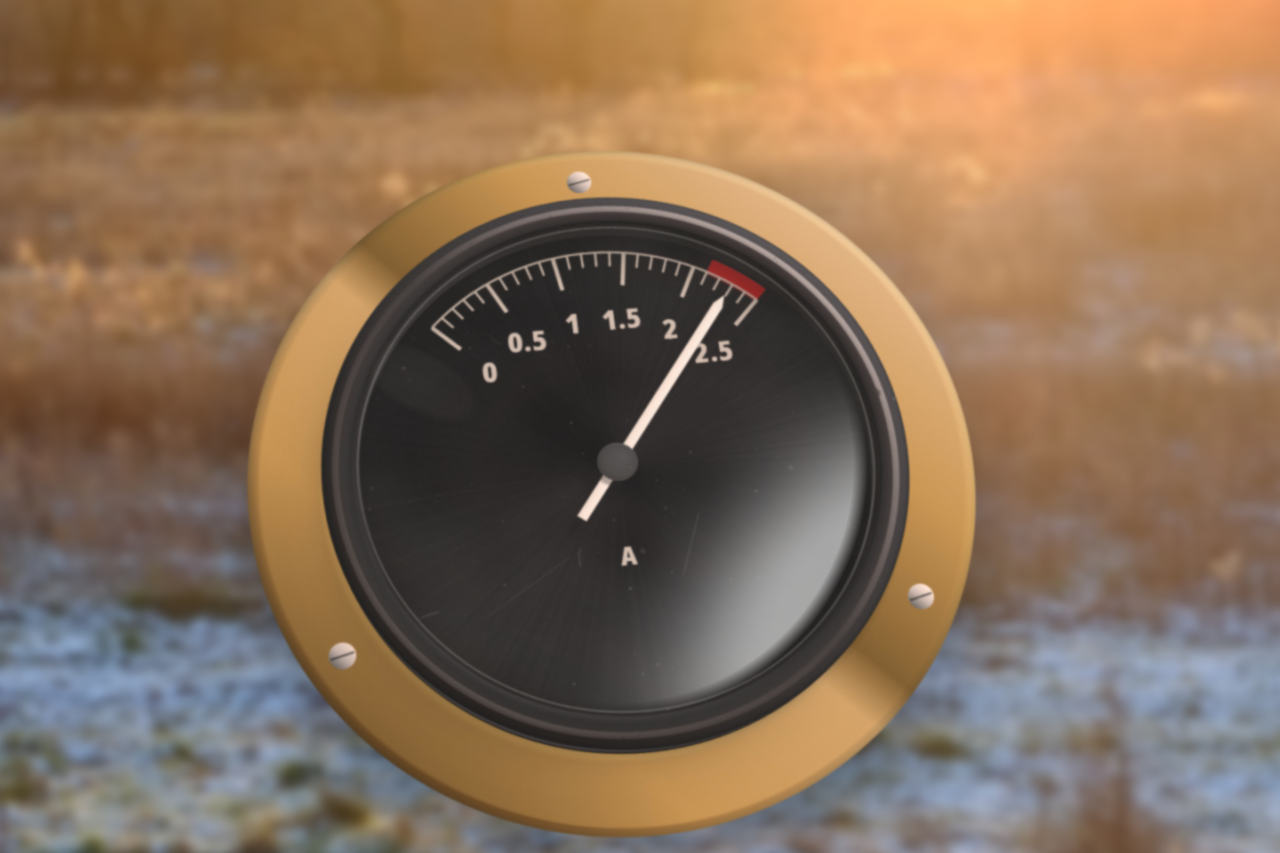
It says 2.3 A
